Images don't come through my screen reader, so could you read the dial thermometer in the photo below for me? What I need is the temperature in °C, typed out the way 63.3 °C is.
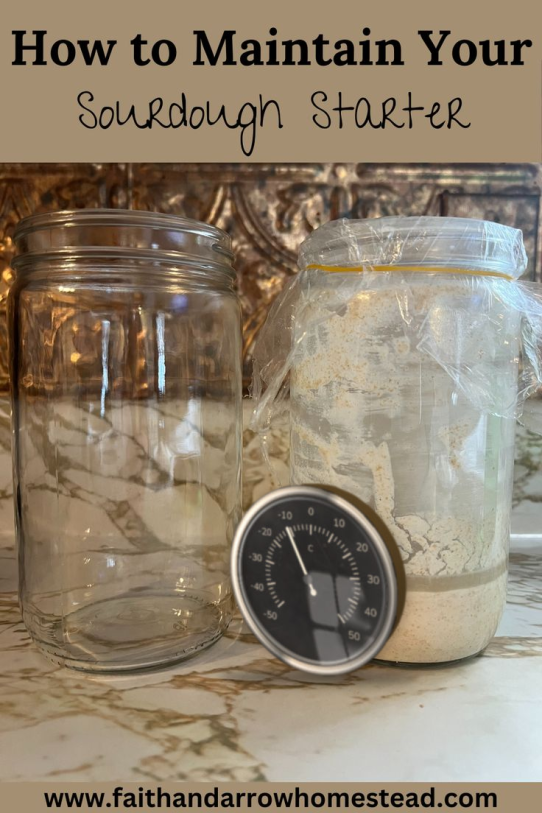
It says -10 °C
